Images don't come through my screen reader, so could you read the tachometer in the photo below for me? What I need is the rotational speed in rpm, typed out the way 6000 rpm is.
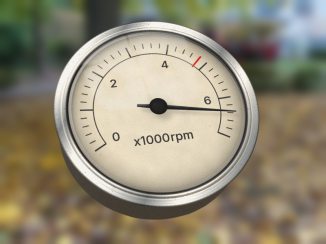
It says 6400 rpm
